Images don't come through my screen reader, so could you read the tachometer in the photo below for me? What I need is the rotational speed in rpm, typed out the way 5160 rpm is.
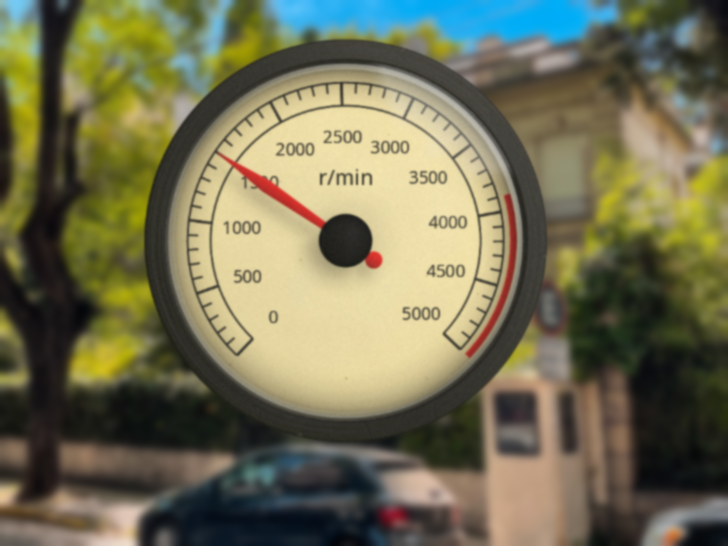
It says 1500 rpm
